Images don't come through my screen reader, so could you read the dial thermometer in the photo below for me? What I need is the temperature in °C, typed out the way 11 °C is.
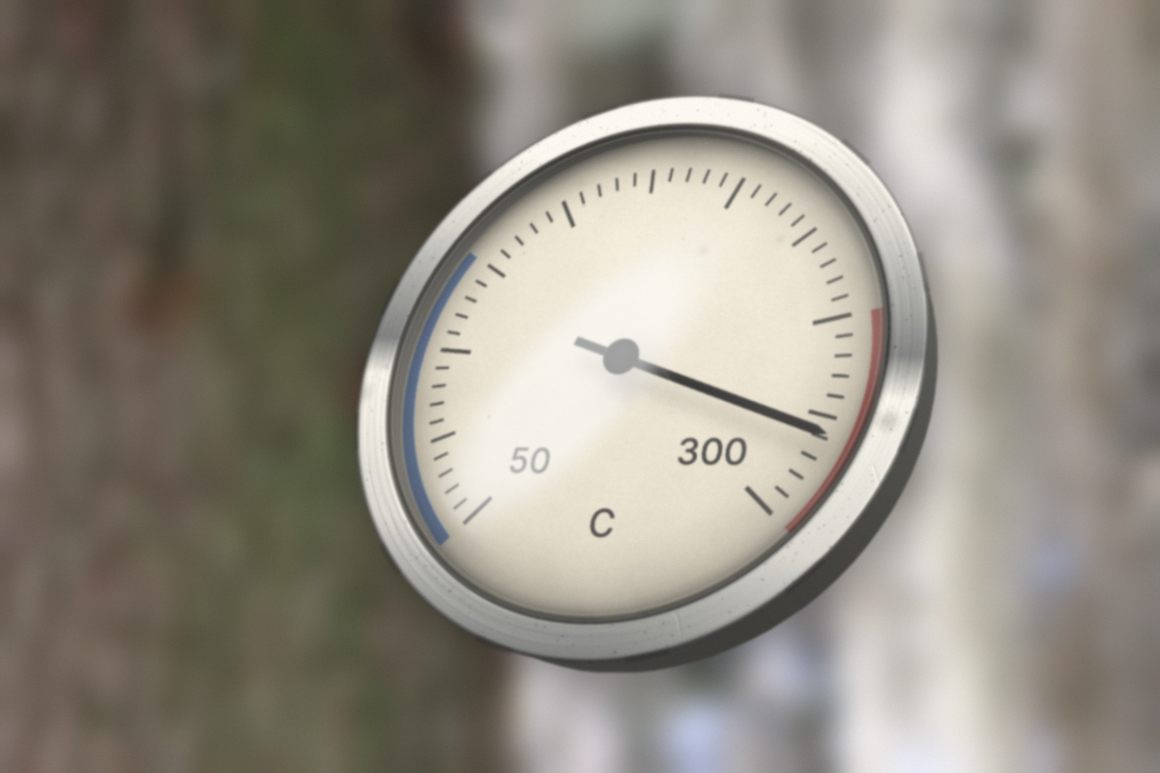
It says 280 °C
